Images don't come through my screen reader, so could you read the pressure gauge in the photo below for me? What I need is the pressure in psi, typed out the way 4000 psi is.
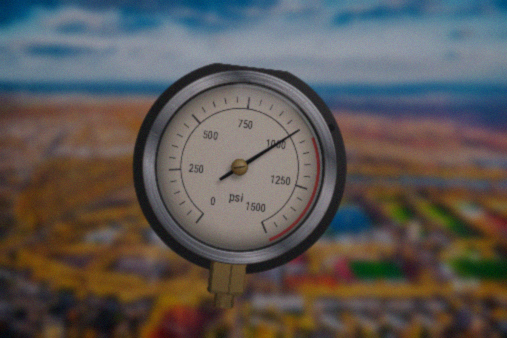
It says 1000 psi
